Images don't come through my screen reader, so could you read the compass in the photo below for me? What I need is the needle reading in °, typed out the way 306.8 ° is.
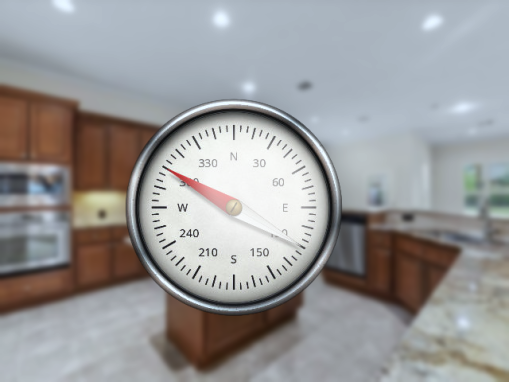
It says 300 °
